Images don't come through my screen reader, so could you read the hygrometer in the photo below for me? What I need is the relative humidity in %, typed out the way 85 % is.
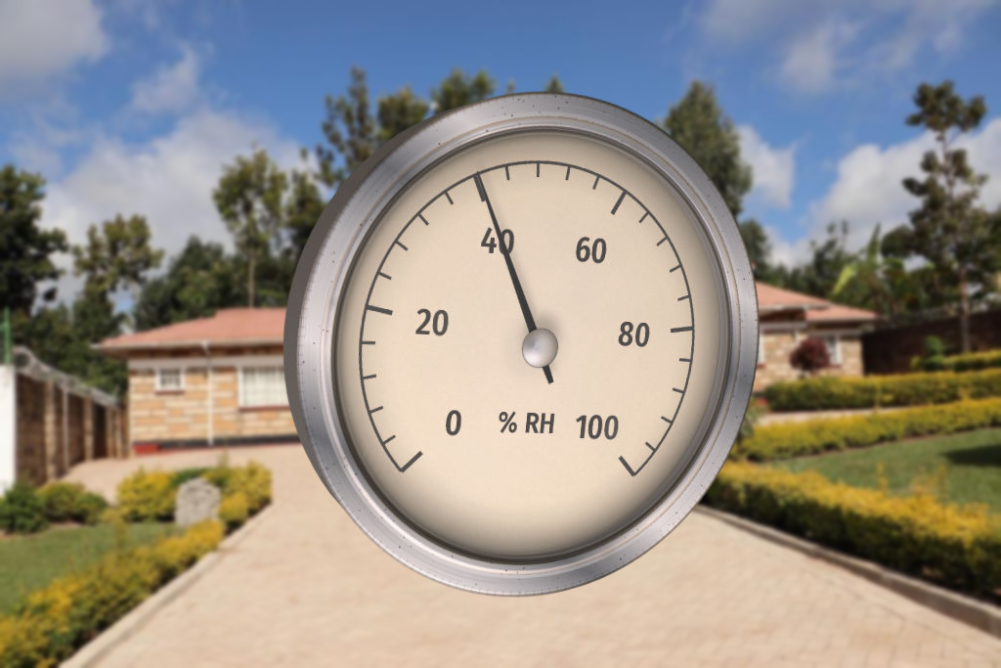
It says 40 %
